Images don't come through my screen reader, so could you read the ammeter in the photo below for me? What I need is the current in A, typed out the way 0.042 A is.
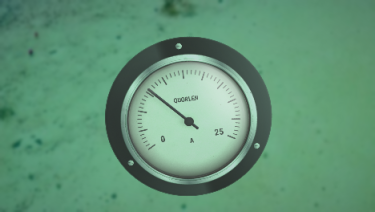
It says 8 A
